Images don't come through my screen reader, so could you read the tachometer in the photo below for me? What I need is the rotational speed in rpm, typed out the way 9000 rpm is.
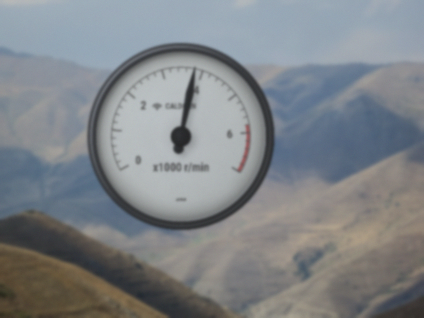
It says 3800 rpm
